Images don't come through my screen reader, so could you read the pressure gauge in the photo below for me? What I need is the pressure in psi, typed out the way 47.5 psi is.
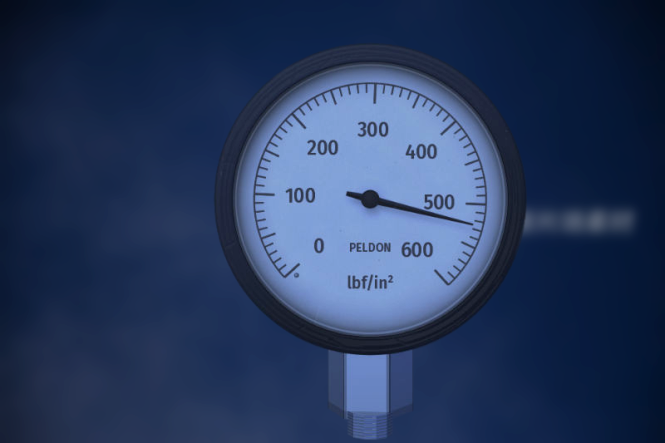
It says 525 psi
